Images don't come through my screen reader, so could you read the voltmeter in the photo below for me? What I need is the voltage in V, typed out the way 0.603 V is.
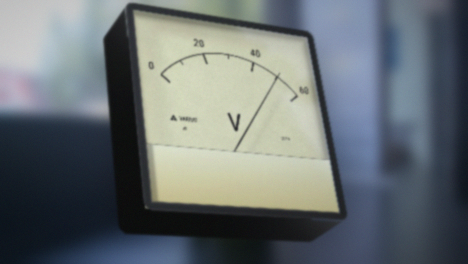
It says 50 V
